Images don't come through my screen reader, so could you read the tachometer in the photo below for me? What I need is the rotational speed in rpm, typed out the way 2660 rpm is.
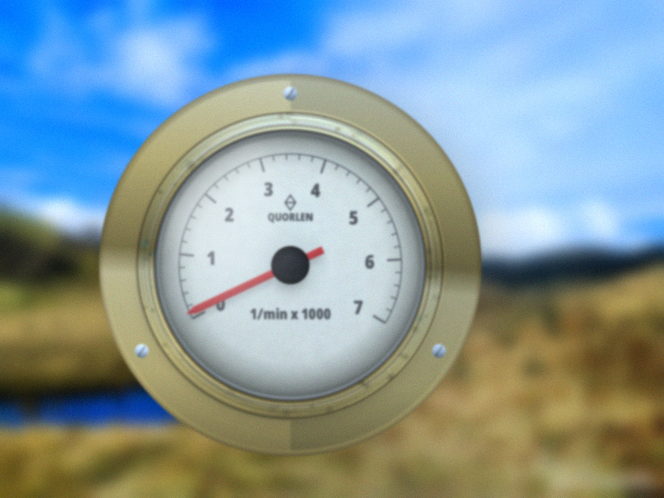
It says 100 rpm
